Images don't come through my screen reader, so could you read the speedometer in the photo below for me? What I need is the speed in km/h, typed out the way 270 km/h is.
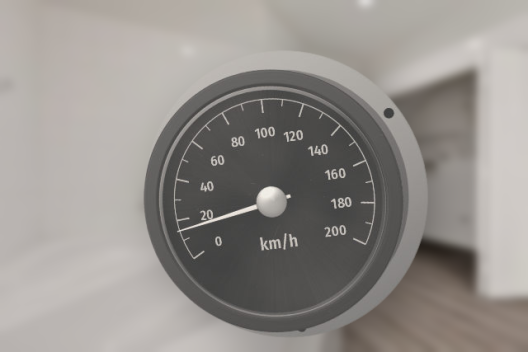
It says 15 km/h
